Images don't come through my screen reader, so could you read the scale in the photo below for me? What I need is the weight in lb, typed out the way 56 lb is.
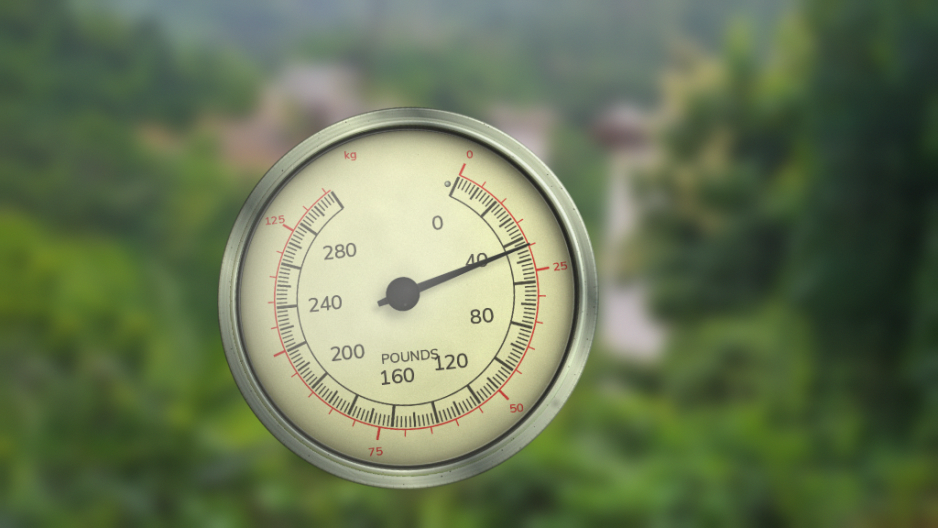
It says 44 lb
